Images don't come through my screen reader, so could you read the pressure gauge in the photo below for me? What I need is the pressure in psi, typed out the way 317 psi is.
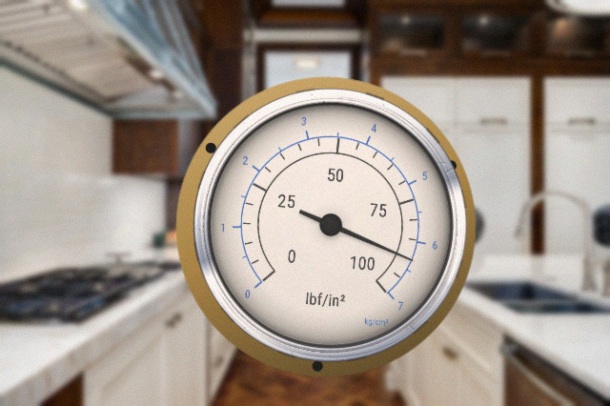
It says 90 psi
